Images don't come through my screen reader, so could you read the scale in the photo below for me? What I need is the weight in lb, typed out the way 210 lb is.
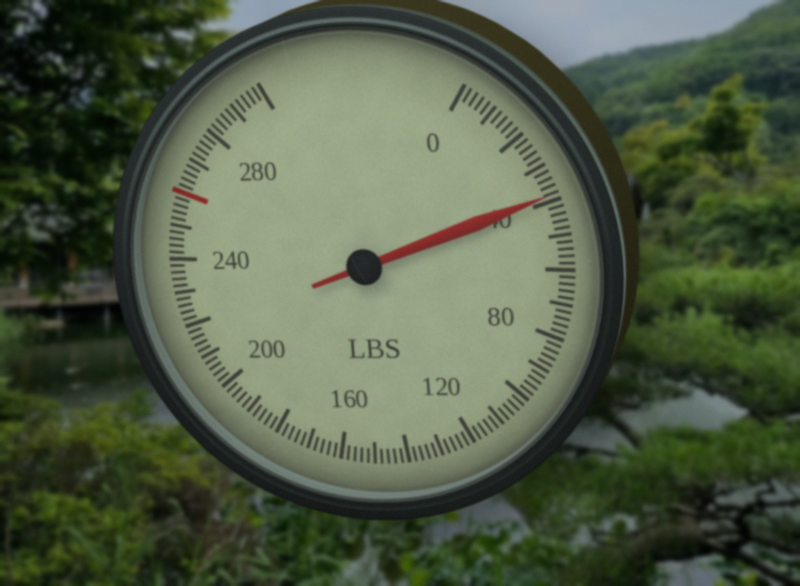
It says 38 lb
